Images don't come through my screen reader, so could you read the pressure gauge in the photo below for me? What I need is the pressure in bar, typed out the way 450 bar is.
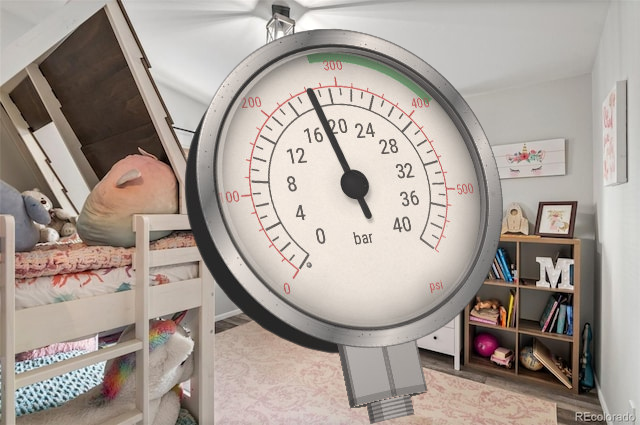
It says 18 bar
